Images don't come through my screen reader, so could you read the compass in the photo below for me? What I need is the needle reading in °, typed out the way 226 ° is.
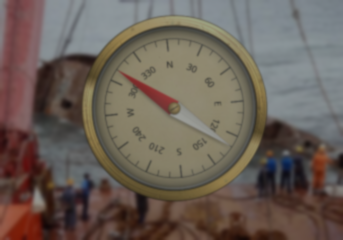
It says 310 °
